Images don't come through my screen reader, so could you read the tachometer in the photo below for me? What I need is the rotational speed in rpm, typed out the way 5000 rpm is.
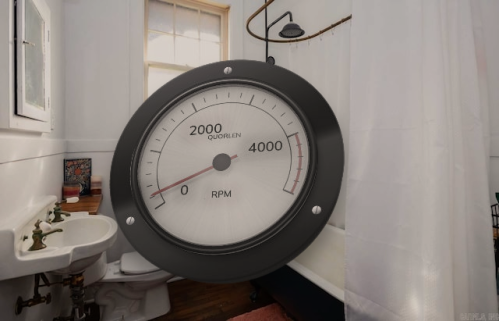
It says 200 rpm
